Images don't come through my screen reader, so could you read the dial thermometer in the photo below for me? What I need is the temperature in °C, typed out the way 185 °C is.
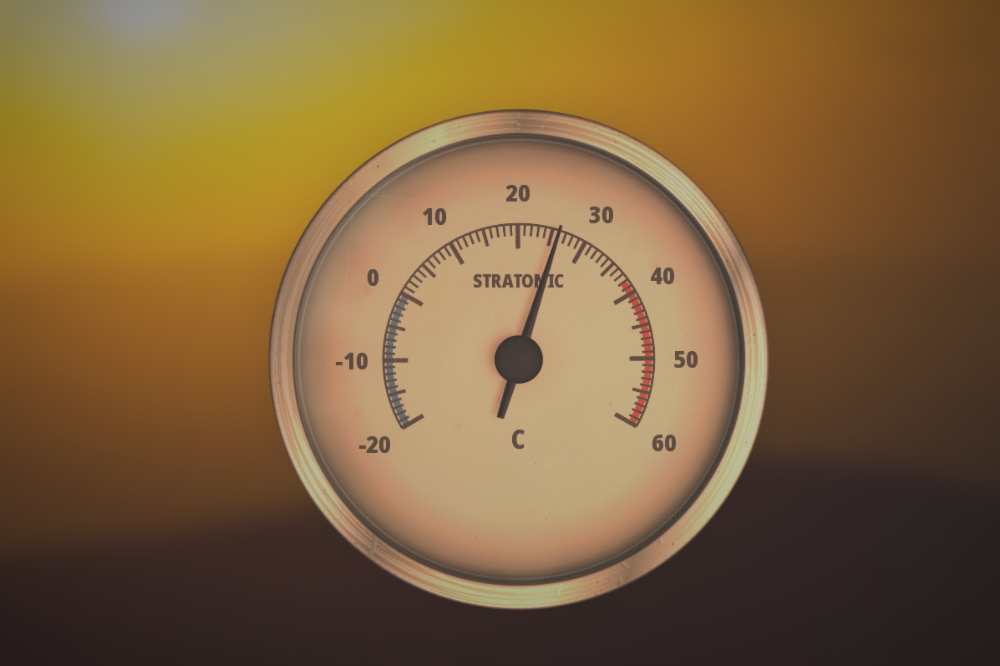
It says 26 °C
